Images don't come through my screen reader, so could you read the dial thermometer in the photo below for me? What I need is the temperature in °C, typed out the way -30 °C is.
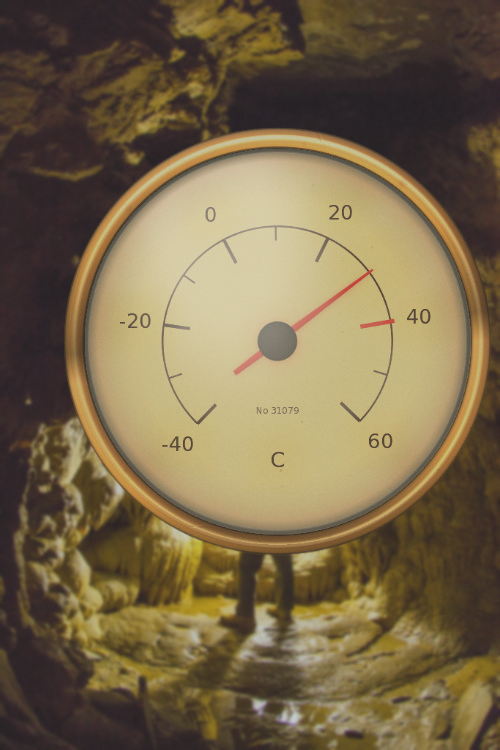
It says 30 °C
